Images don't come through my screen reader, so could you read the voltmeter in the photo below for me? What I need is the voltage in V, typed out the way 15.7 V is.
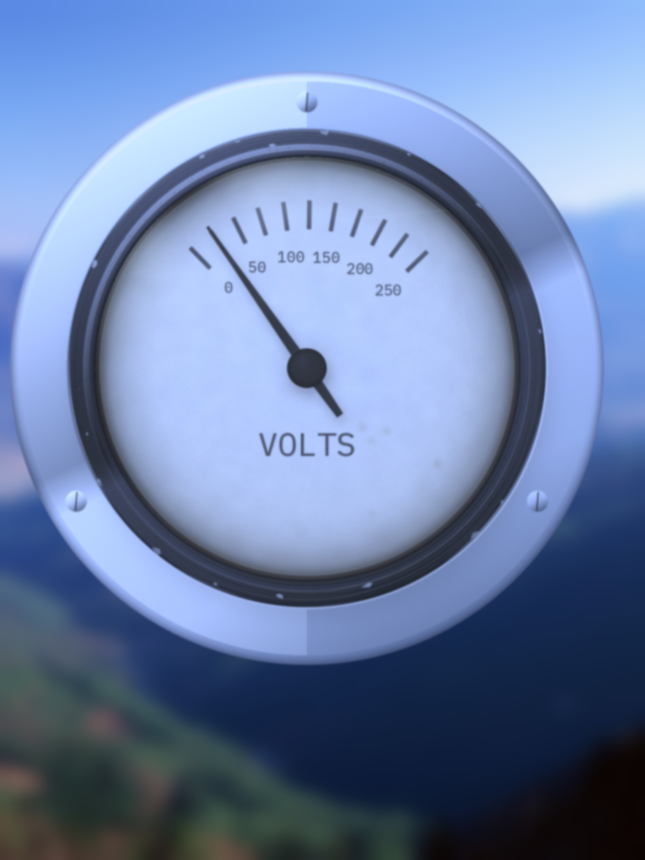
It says 25 V
